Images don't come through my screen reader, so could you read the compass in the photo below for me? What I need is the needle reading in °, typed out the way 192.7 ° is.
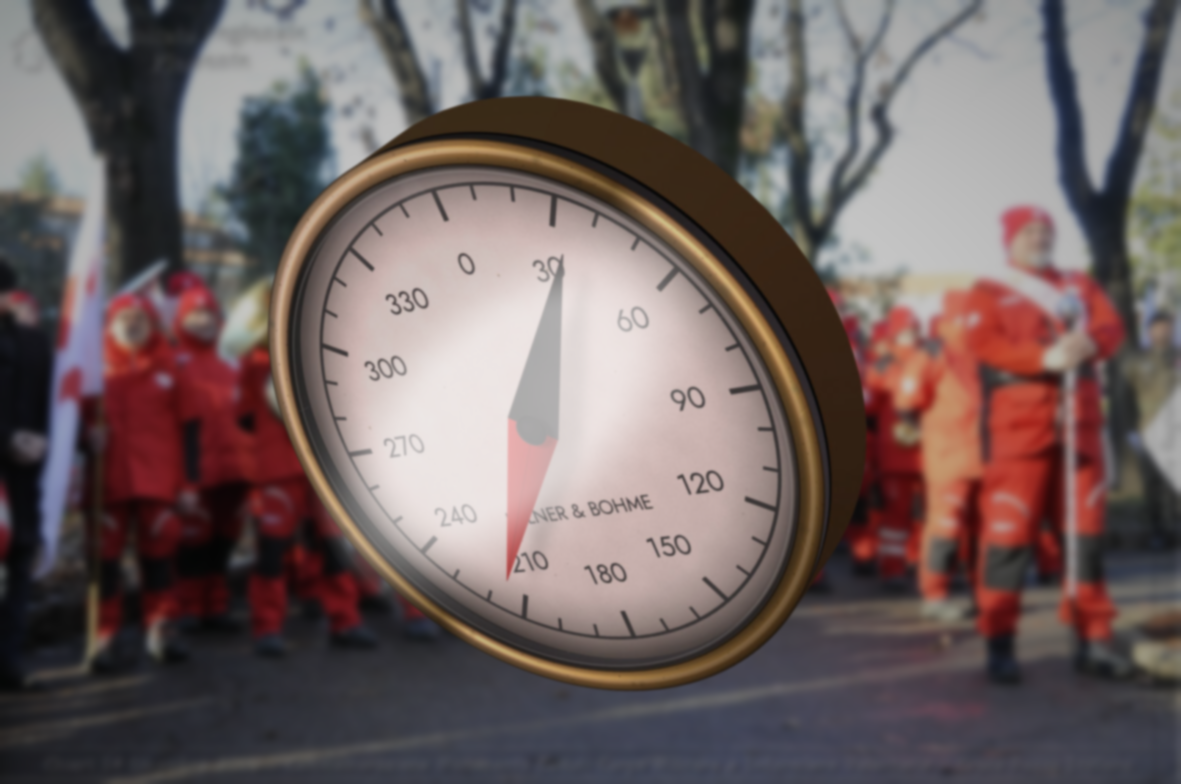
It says 215 °
